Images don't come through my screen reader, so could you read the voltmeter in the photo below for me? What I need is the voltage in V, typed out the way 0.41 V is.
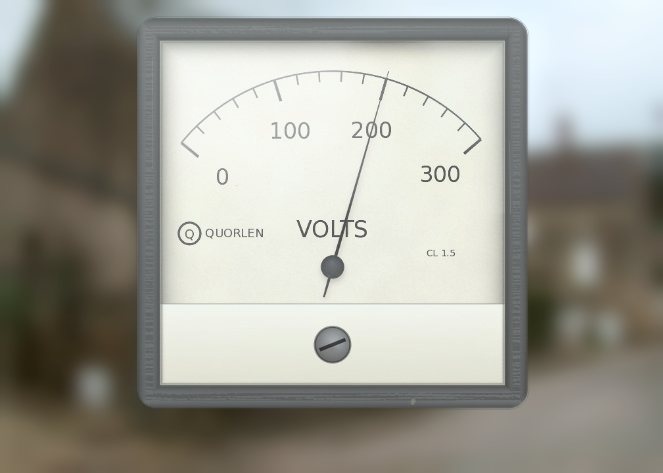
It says 200 V
